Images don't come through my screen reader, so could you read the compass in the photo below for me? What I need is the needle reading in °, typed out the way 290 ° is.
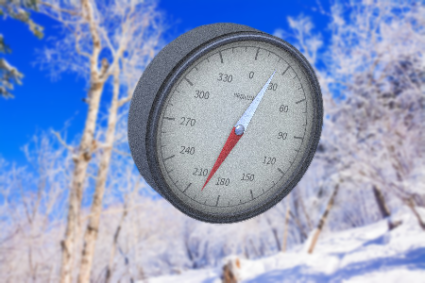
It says 200 °
